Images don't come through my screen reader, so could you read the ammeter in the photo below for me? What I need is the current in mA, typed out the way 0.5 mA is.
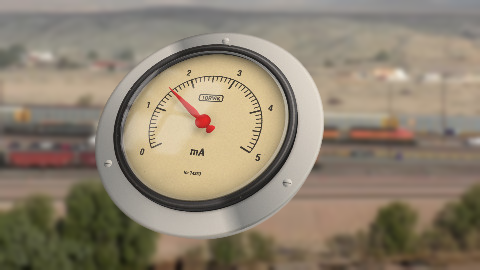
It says 1.5 mA
